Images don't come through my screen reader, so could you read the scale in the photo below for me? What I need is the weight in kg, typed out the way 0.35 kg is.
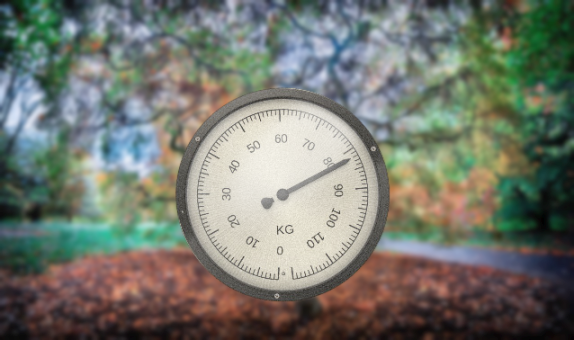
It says 82 kg
